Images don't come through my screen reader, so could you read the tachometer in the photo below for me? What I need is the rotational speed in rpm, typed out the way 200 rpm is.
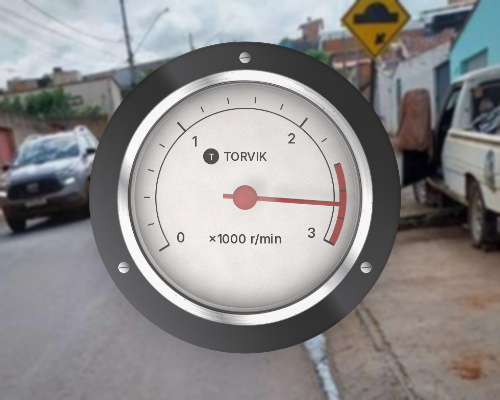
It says 2700 rpm
